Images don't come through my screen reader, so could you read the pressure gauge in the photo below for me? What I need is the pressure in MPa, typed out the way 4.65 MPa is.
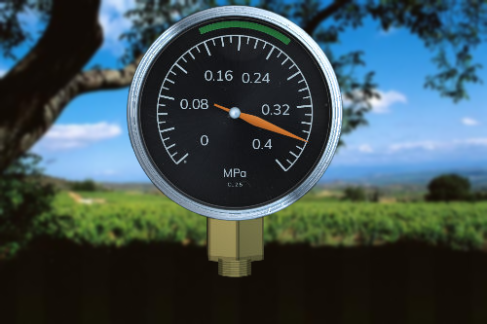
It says 0.36 MPa
